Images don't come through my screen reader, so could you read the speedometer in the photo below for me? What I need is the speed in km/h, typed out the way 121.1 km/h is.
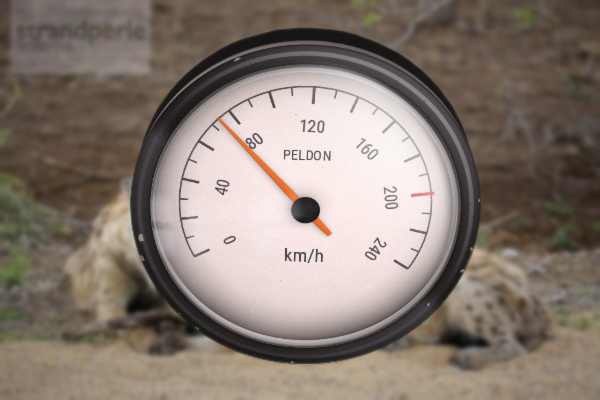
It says 75 km/h
